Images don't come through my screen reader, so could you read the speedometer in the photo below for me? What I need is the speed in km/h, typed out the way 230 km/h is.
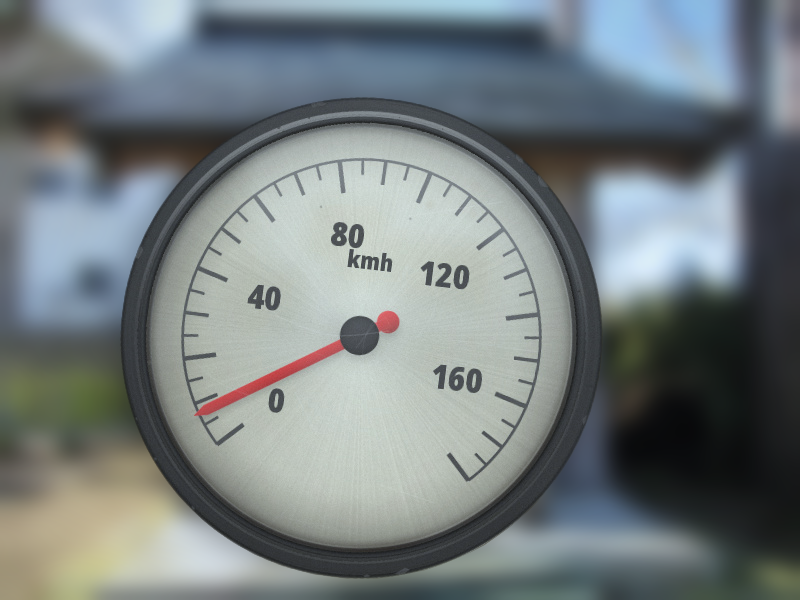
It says 7.5 km/h
